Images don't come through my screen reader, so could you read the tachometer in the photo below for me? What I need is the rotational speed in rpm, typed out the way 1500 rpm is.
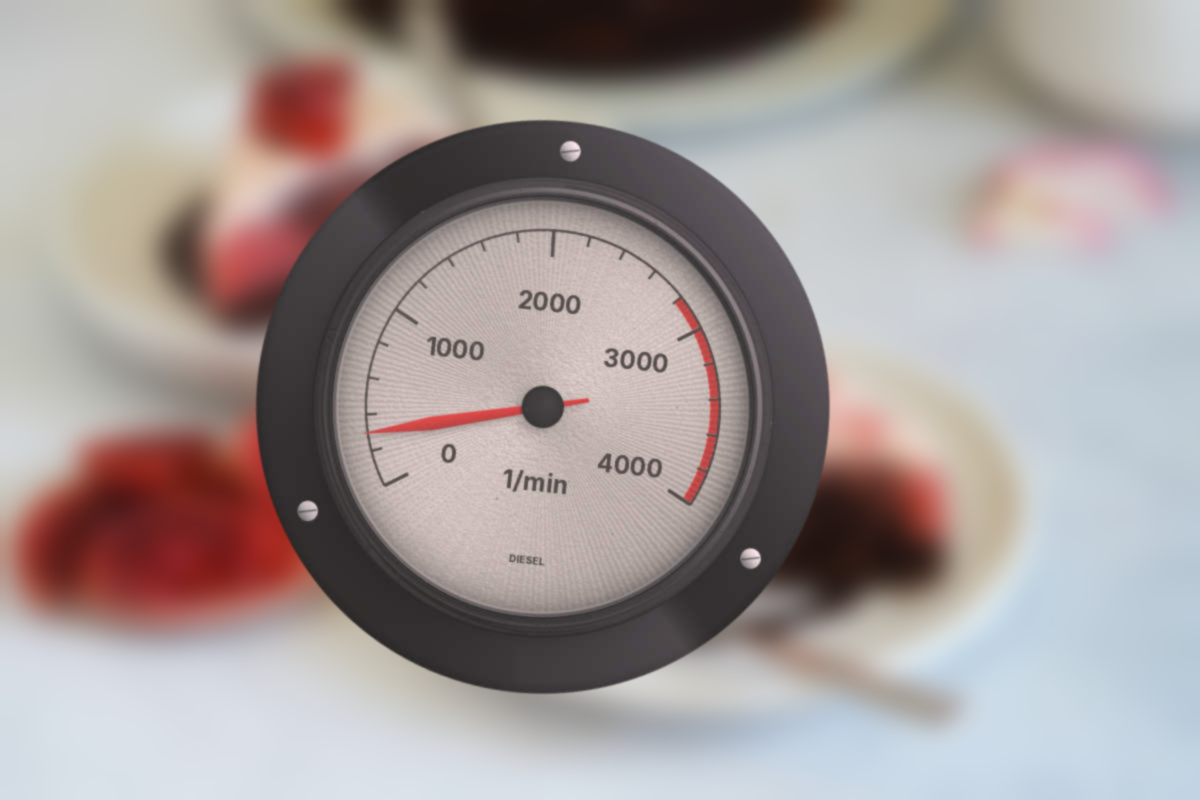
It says 300 rpm
